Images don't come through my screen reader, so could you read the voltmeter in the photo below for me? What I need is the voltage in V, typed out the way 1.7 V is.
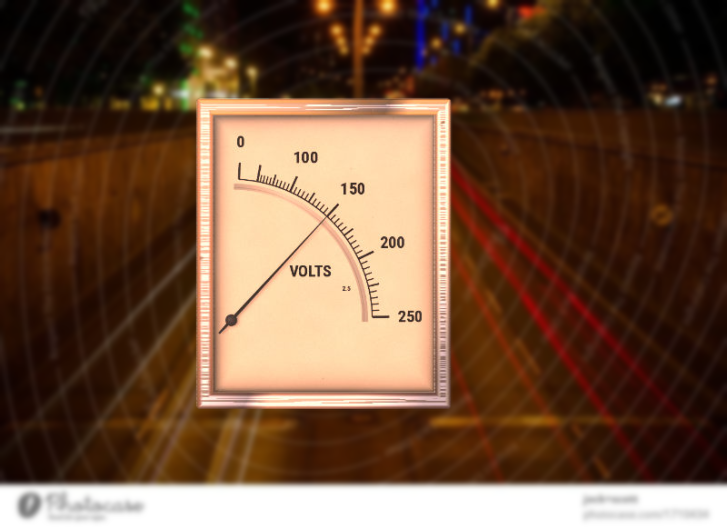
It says 150 V
